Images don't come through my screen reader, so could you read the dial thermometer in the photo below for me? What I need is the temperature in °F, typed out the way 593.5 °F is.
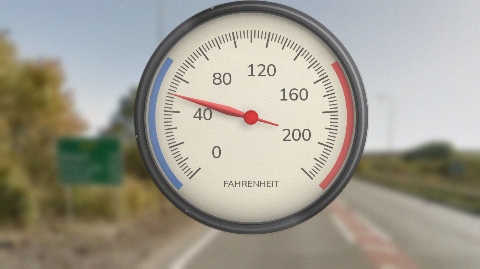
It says 50 °F
